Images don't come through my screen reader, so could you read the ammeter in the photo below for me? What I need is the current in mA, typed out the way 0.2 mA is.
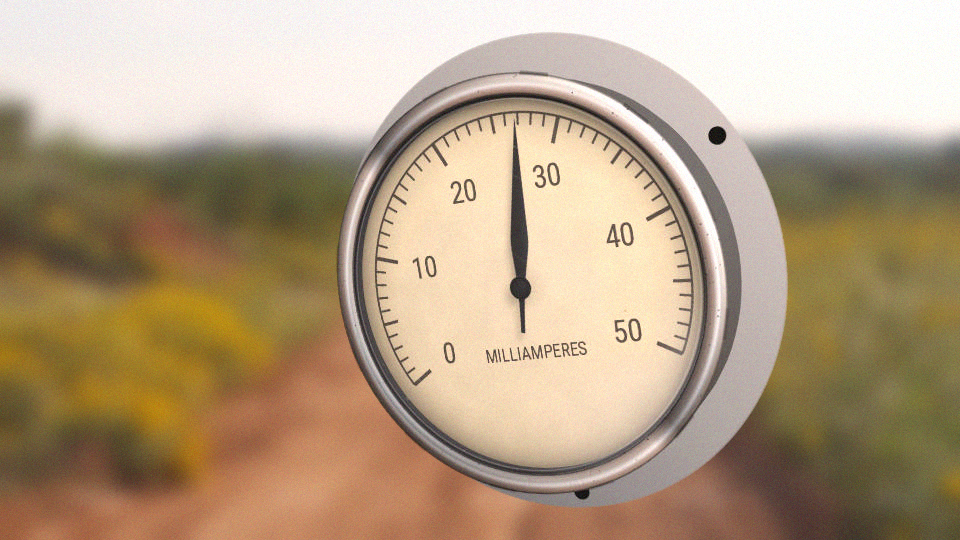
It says 27 mA
